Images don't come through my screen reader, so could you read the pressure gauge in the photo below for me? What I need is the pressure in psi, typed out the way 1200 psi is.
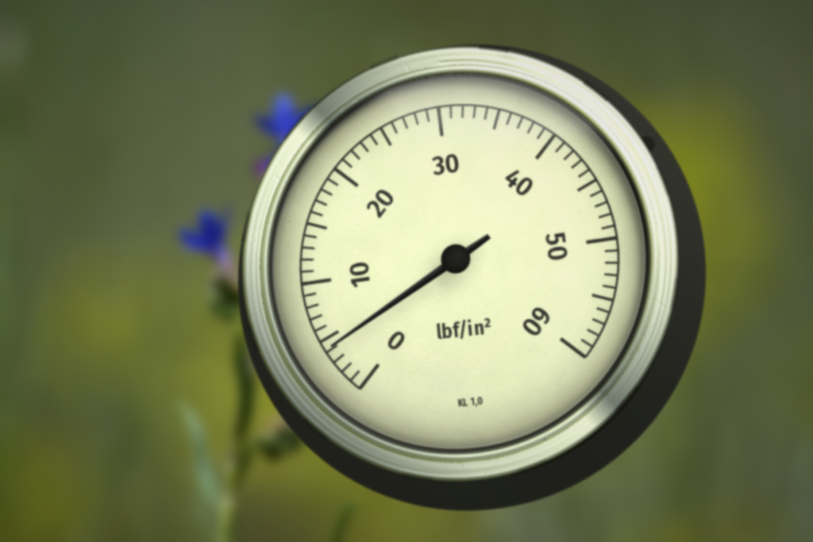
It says 4 psi
